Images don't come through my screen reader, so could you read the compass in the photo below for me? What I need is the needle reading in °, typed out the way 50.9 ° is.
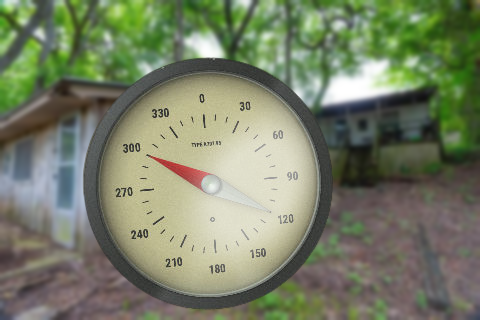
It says 300 °
